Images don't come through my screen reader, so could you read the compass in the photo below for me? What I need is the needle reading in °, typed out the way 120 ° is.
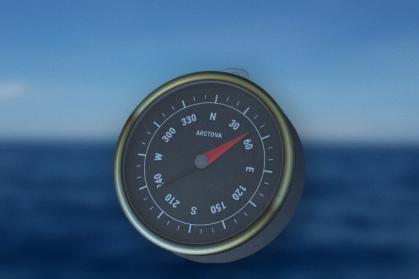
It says 50 °
